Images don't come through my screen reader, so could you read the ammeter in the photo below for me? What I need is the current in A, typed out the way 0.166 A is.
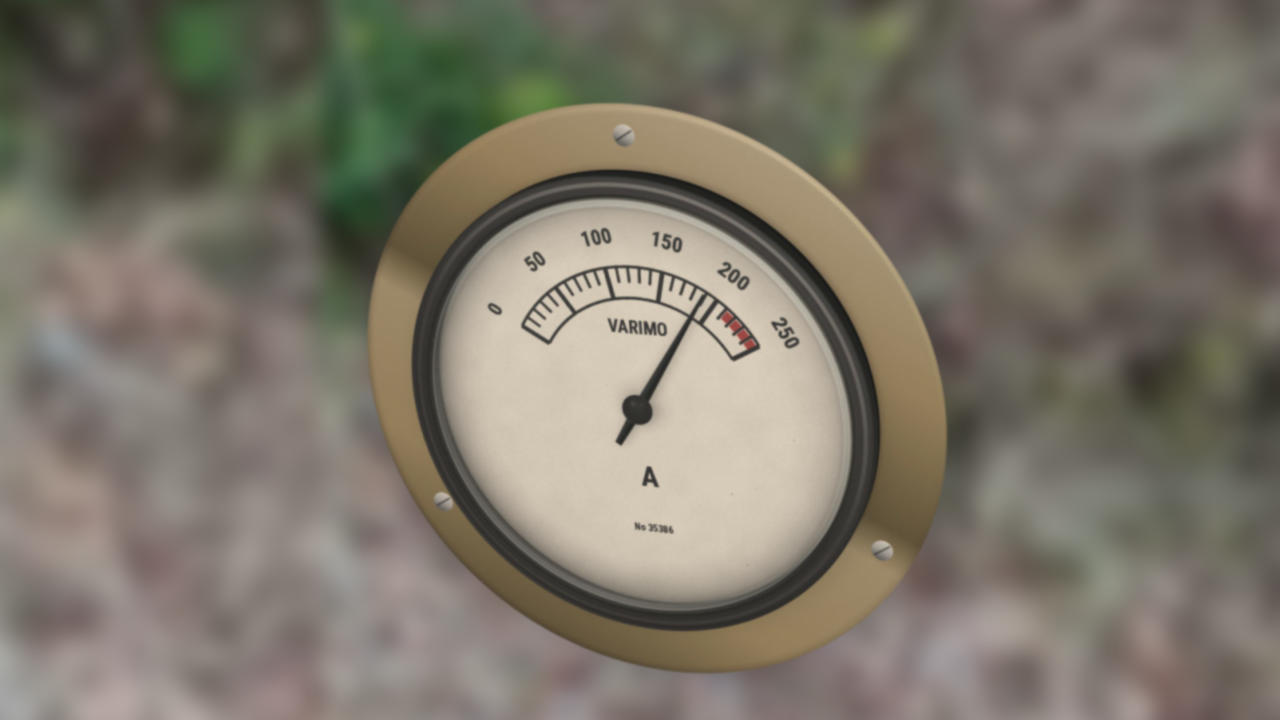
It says 190 A
